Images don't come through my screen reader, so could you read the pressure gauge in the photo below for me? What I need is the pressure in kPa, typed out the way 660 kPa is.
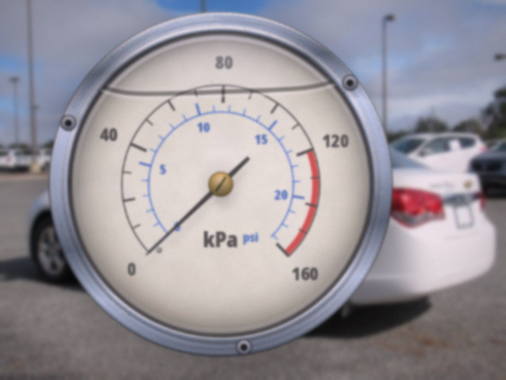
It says 0 kPa
